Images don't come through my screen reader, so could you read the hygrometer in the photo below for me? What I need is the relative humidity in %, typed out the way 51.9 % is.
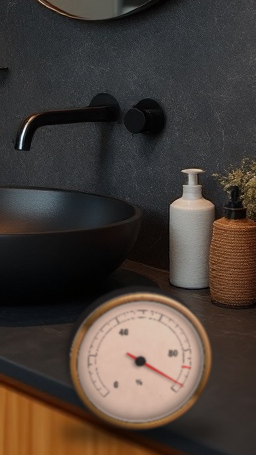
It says 96 %
